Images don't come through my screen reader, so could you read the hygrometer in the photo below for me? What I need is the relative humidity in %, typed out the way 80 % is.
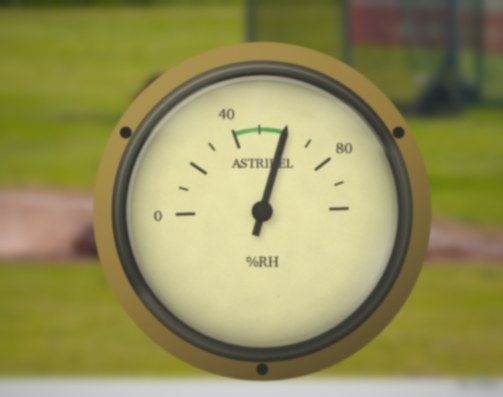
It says 60 %
